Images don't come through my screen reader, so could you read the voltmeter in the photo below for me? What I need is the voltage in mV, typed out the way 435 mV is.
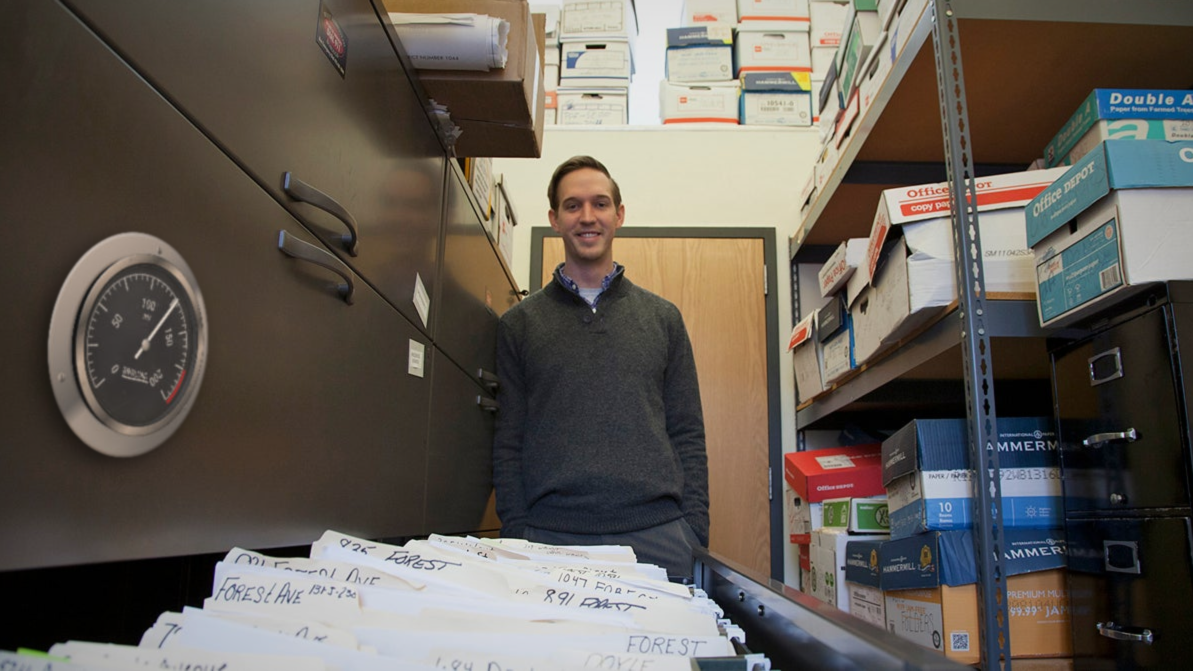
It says 125 mV
